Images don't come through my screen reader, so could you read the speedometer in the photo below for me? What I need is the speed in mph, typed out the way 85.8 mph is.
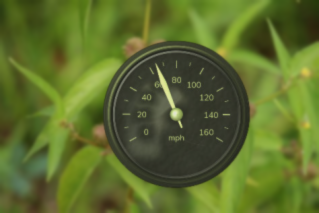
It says 65 mph
